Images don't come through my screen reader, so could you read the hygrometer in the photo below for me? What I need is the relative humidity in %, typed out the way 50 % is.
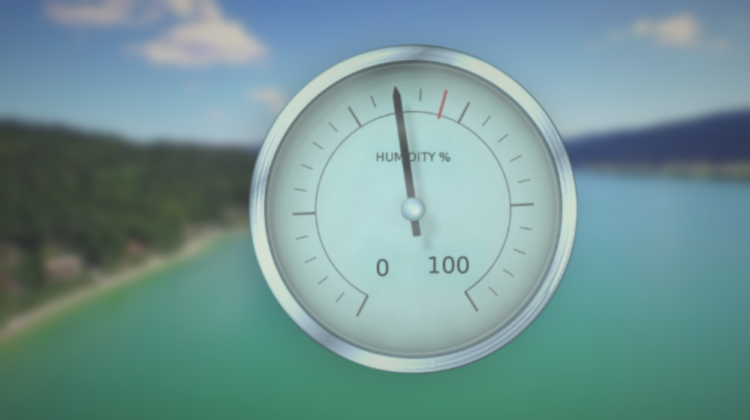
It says 48 %
